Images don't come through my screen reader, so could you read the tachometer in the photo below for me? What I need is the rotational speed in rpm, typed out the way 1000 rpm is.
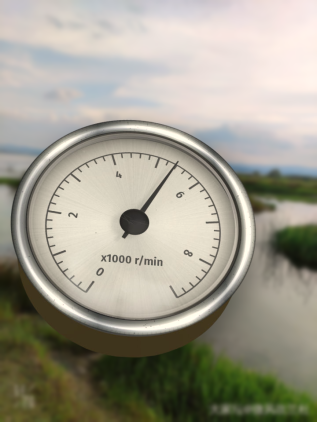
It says 5400 rpm
